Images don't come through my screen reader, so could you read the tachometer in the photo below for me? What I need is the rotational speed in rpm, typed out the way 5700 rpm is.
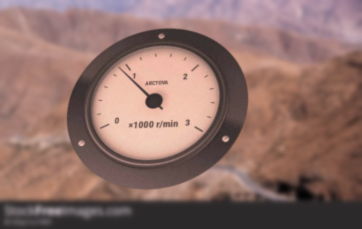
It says 900 rpm
